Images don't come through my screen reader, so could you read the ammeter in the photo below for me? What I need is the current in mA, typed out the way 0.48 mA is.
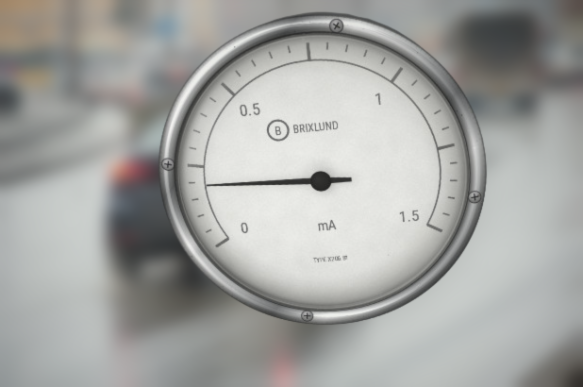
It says 0.2 mA
